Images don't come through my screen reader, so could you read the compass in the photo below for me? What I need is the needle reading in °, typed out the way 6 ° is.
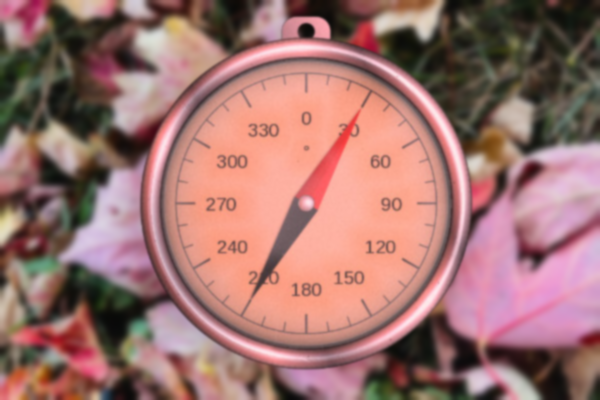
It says 30 °
